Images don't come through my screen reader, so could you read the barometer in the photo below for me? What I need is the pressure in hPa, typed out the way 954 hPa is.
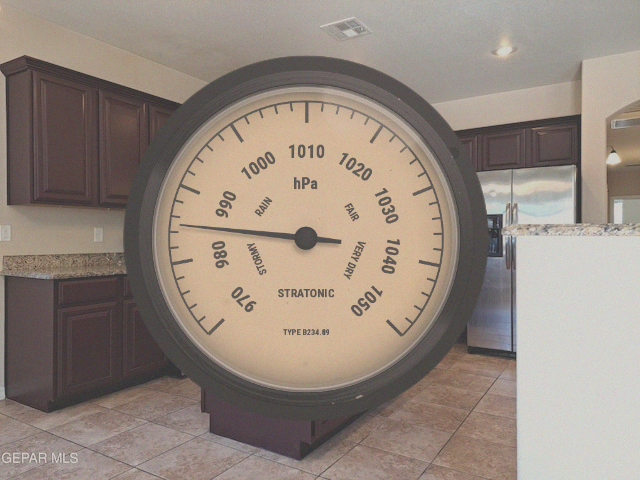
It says 985 hPa
